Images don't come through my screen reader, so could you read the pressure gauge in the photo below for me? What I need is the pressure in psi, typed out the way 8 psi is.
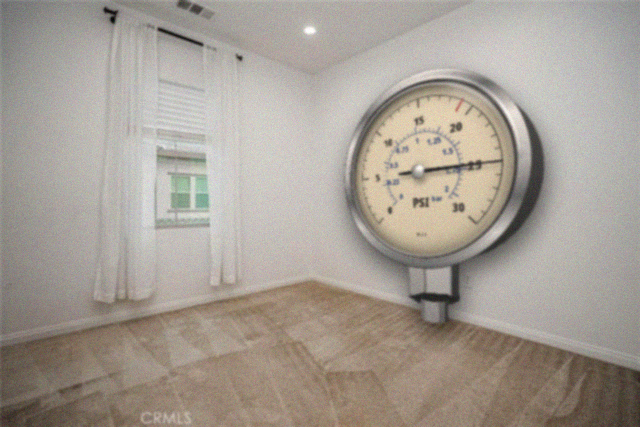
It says 25 psi
